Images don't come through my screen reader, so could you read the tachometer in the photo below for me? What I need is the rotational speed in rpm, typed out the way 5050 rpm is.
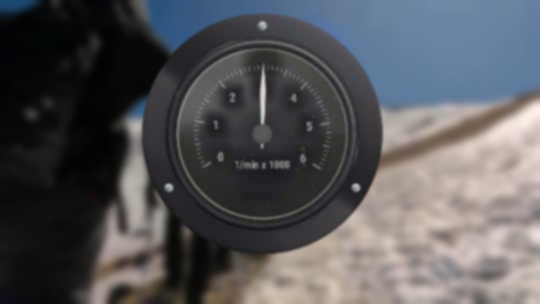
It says 3000 rpm
